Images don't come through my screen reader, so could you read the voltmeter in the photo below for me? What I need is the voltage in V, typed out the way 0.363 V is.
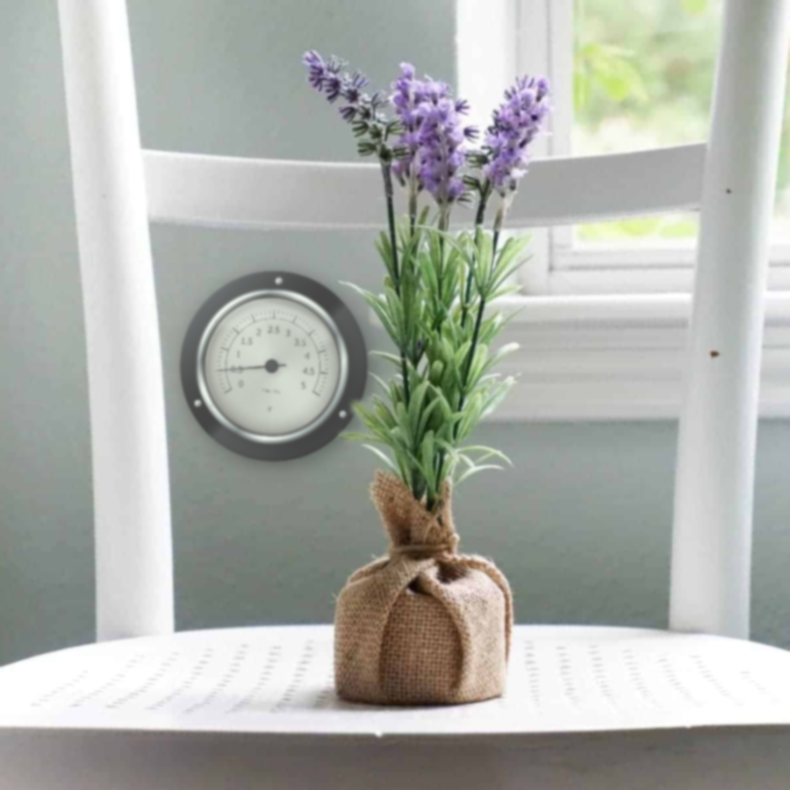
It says 0.5 V
